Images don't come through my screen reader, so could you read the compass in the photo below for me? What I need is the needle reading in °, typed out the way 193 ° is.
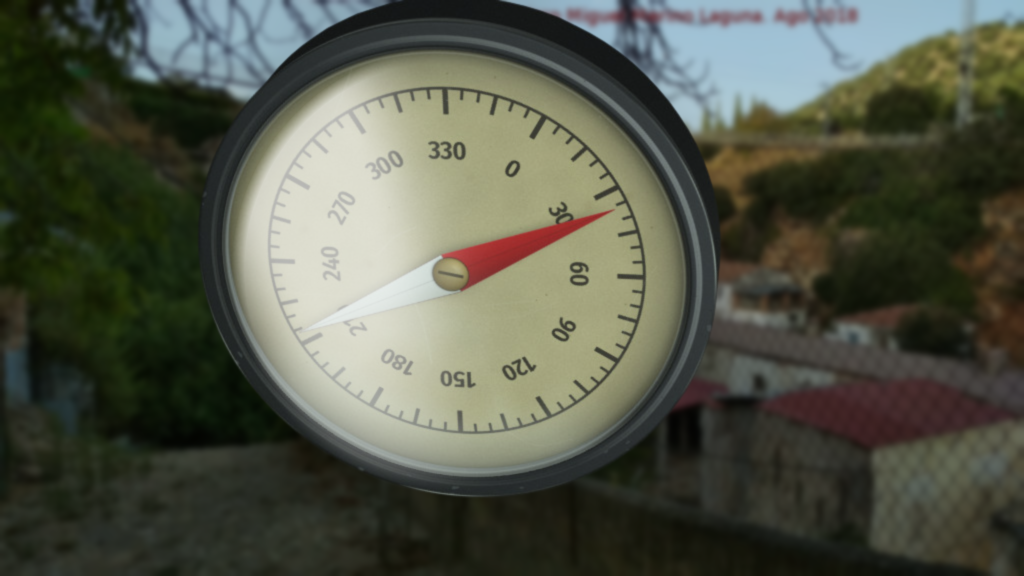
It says 35 °
